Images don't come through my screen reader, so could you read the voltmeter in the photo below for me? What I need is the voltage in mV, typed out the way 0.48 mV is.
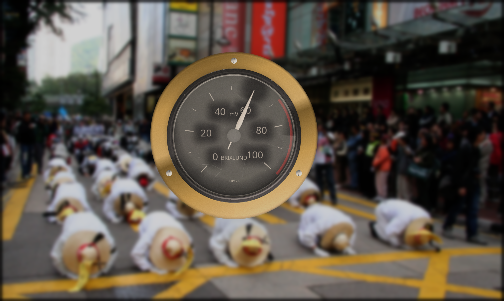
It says 60 mV
